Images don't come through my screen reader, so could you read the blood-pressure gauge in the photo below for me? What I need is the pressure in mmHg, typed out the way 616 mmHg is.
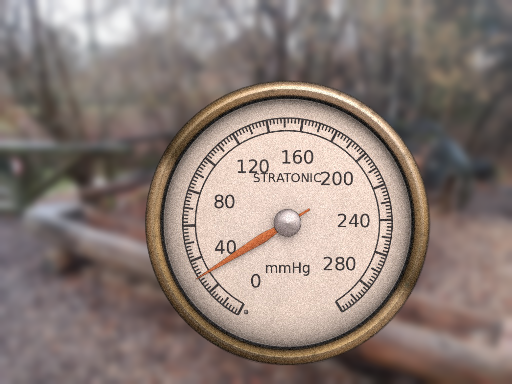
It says 30 mmHg
